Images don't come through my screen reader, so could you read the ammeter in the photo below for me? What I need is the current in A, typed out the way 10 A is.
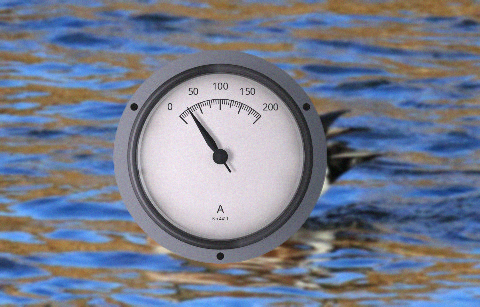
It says 25 A
